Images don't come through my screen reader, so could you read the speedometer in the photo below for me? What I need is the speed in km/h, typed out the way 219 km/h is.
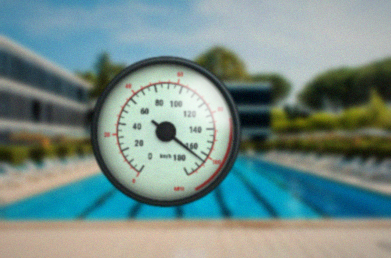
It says 165 km/h
